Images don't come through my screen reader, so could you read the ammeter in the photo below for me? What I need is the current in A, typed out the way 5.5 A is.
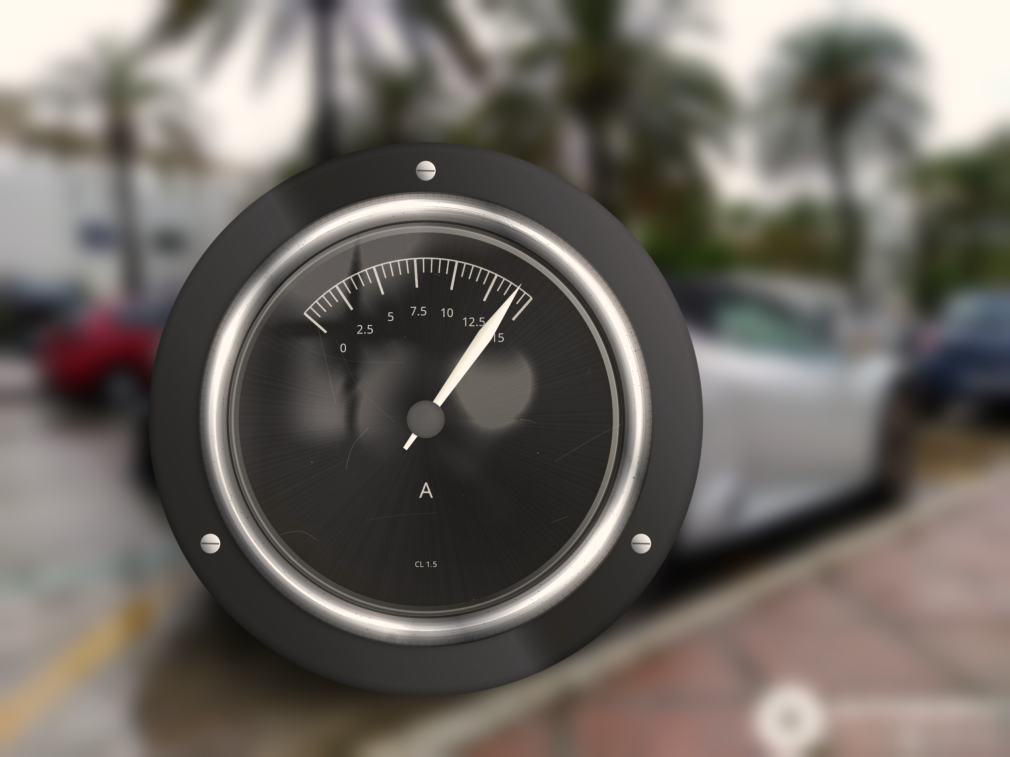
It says 14 A
